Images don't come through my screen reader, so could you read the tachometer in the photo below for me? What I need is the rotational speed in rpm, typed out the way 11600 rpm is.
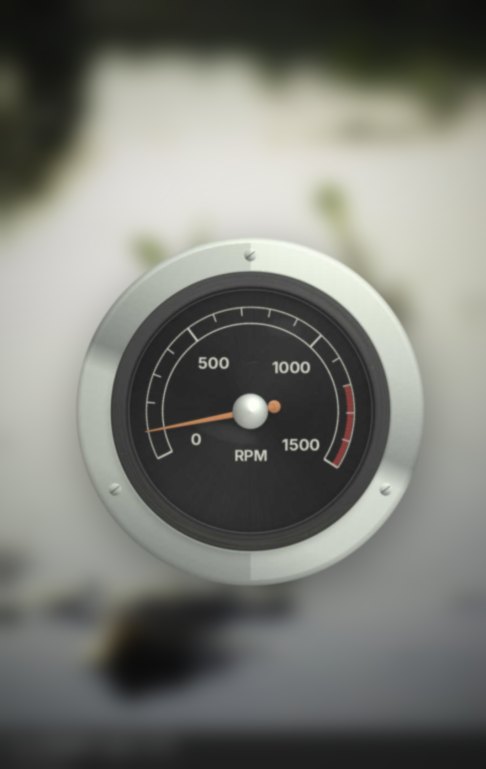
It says 100 rpm
